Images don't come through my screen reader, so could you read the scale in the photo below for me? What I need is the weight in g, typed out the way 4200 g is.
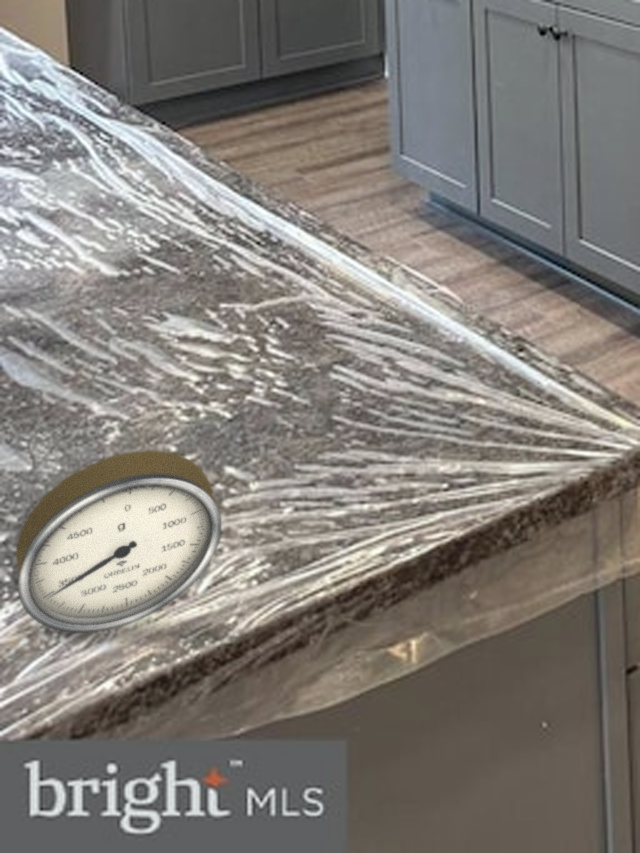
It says 3500 g
